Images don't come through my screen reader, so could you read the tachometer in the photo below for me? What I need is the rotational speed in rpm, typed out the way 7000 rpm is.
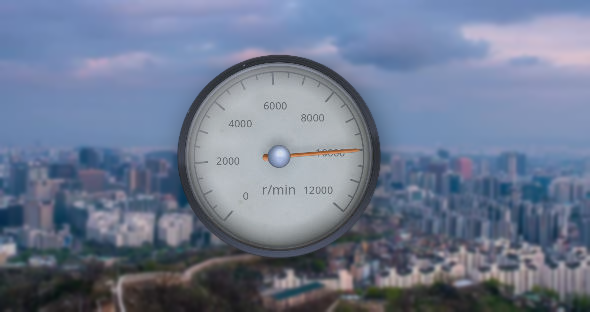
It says 10000 rpm
